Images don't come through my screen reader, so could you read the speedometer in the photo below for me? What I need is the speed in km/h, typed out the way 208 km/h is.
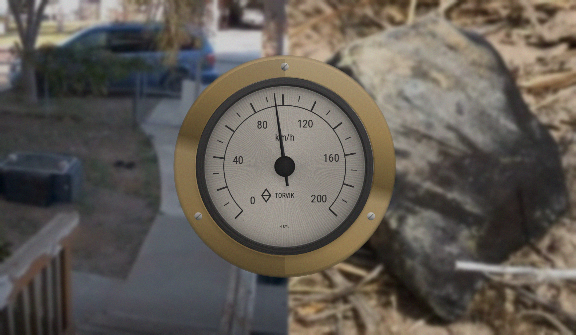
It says 95 km/h
